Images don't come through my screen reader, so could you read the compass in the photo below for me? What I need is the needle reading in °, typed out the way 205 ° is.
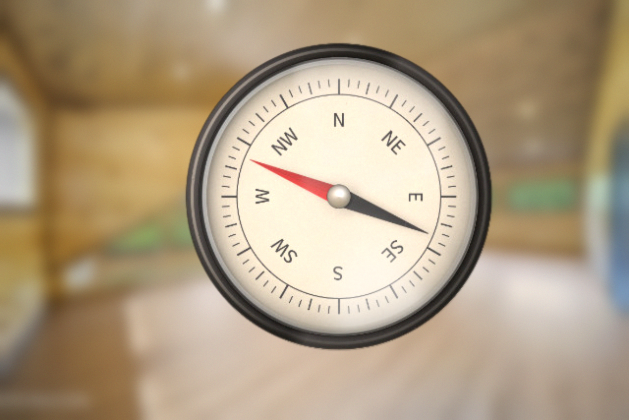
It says 292.5 °
